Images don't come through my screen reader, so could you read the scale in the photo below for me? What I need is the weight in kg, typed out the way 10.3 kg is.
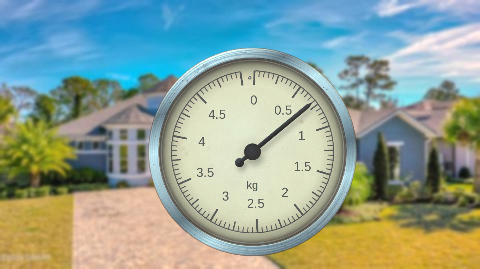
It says 0.7 kg
